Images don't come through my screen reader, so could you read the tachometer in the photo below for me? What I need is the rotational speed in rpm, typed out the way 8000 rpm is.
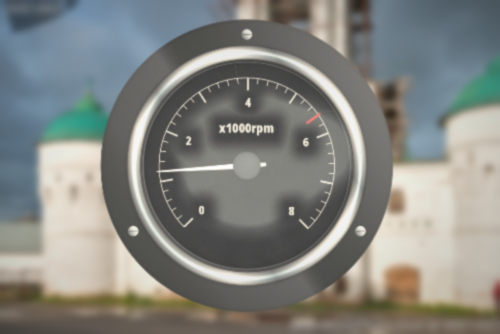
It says 1200 rpm
